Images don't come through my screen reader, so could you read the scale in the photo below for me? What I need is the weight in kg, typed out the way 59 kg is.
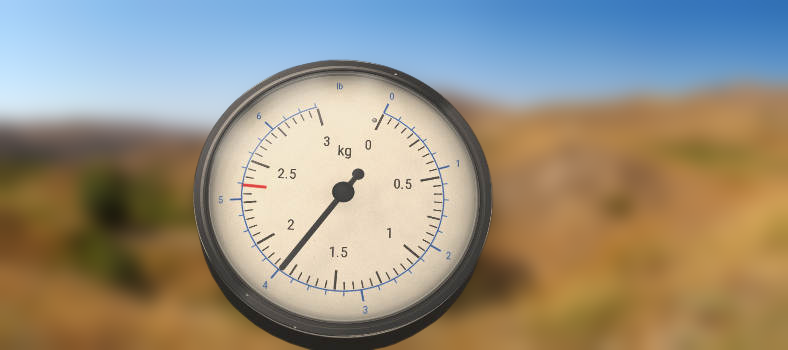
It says 1.8 kg
